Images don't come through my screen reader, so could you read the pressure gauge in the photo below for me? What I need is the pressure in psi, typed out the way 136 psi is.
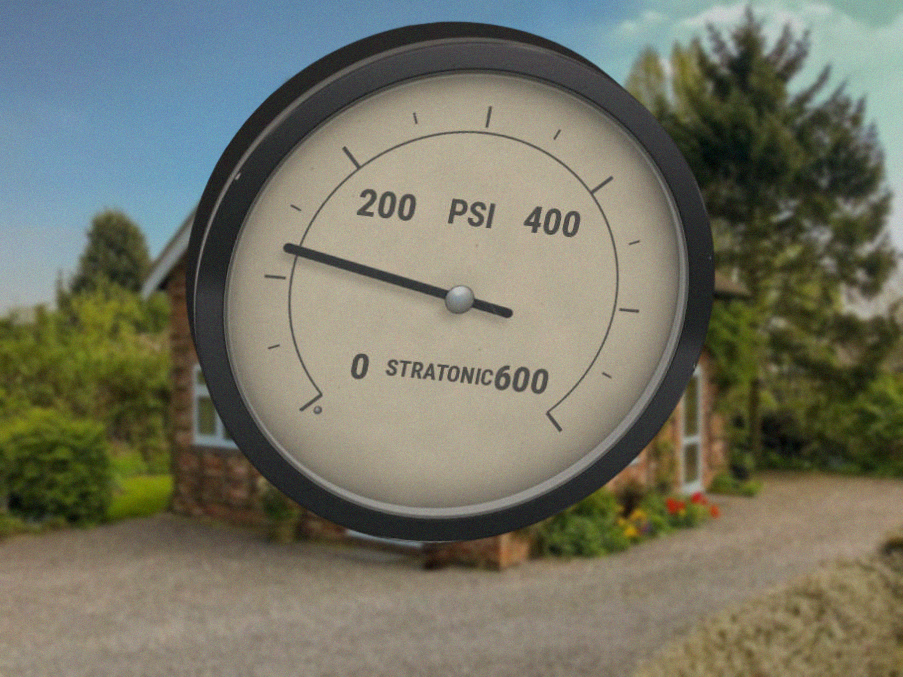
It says 125 psi
